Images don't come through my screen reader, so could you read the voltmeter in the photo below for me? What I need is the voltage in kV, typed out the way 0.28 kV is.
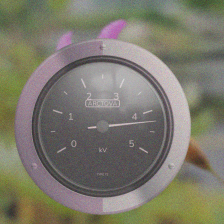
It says 4.25 kV
